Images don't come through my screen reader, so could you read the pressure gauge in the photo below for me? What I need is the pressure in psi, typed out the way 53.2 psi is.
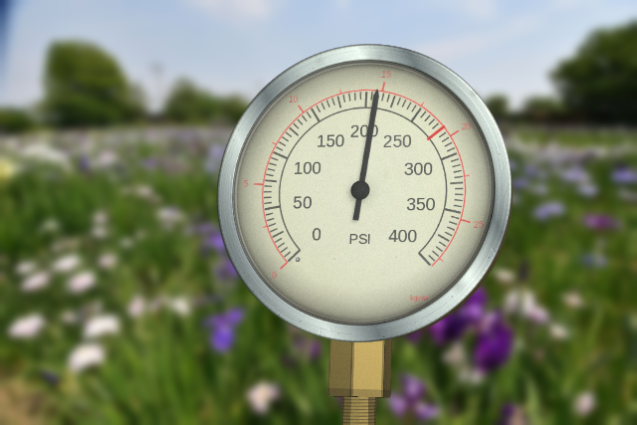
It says 210 psi
